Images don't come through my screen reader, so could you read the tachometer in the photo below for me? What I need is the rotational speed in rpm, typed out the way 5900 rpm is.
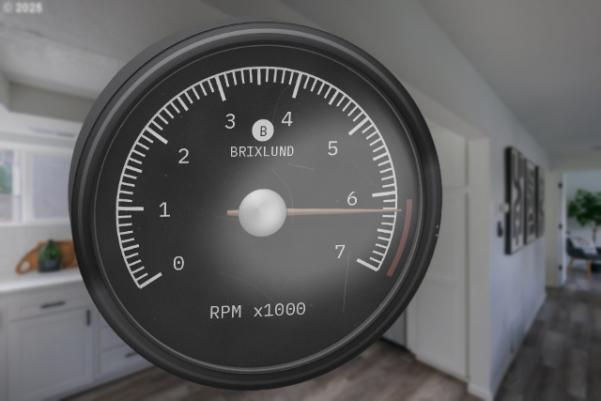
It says 6200 rpm
